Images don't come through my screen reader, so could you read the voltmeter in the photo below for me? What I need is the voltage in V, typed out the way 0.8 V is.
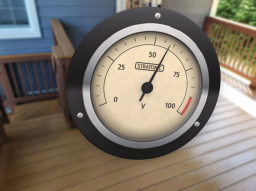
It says 57.5 V
